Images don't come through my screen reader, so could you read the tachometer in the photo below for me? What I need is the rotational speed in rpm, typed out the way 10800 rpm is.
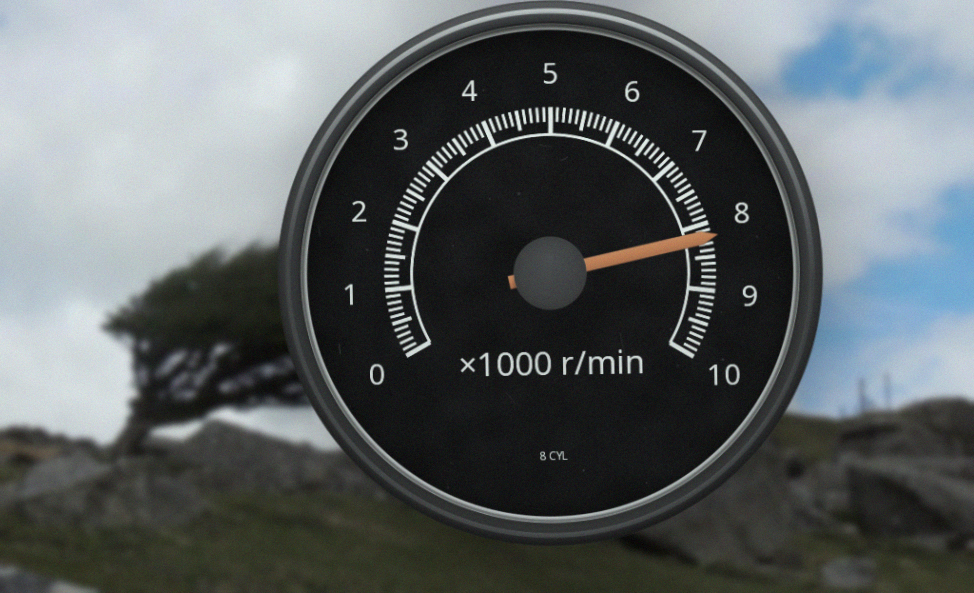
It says 8200 rpm
